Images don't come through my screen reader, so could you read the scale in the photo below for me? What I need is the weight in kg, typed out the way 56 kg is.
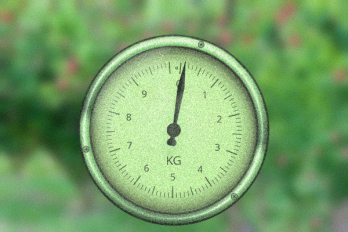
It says 0.1 kg
